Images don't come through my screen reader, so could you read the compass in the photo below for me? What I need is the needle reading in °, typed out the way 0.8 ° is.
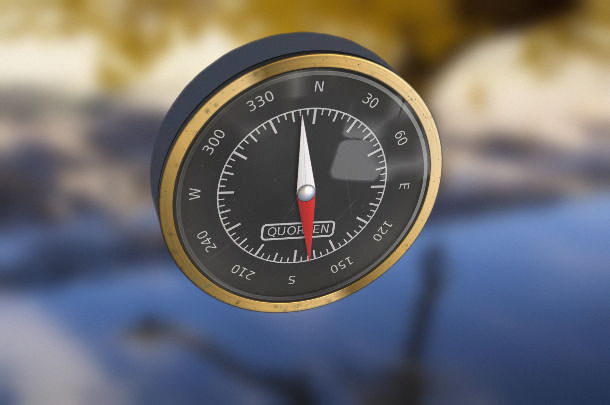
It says 170 °
